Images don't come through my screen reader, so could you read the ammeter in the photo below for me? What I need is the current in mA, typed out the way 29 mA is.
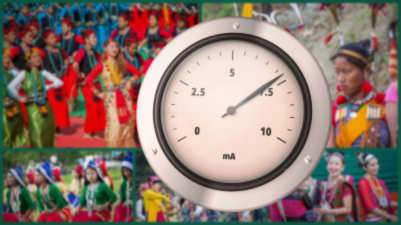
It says 7.25 mA
